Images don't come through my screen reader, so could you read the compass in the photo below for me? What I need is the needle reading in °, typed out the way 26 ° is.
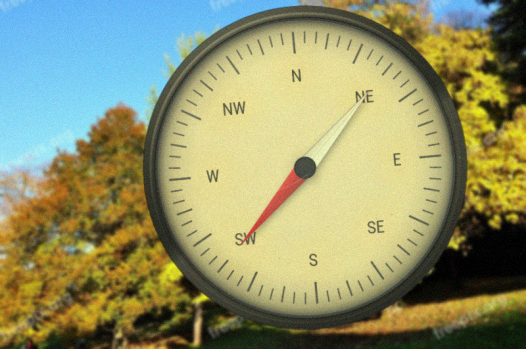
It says 225 °
